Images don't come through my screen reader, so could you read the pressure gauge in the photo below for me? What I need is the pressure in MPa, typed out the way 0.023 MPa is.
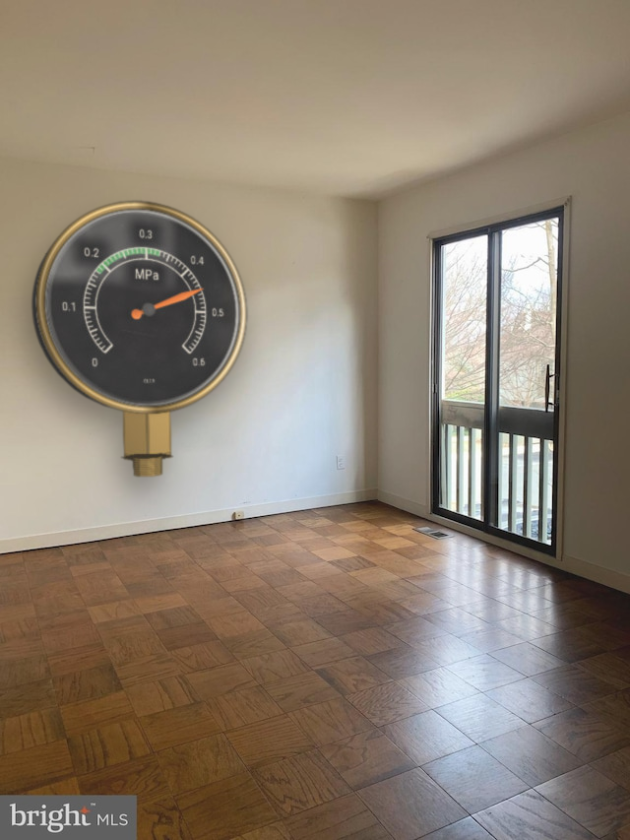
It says 0.45 MPa
